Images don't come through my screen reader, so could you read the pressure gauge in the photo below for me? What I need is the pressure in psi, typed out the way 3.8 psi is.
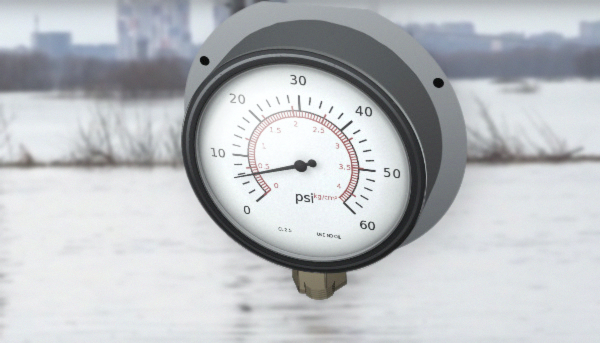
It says 6 psi
